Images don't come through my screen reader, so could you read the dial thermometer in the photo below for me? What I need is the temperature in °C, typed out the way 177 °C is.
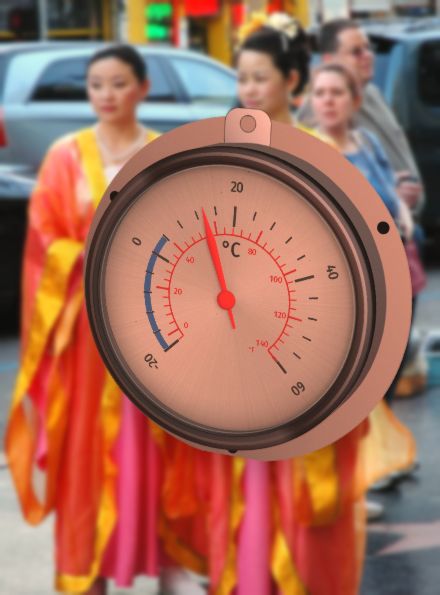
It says 14 °C
